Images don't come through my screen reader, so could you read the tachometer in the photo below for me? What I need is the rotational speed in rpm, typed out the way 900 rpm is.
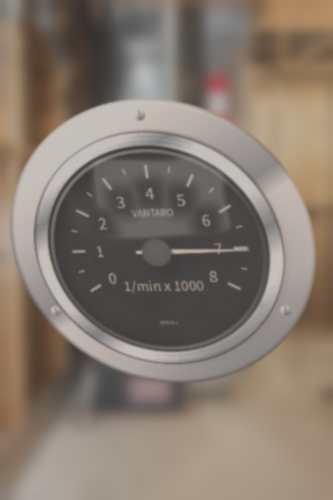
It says 7000 rpm
